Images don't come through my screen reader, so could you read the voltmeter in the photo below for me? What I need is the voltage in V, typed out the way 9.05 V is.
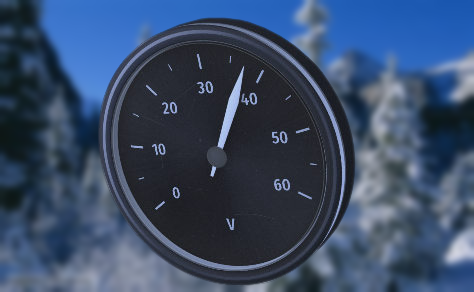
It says 37.5 V
